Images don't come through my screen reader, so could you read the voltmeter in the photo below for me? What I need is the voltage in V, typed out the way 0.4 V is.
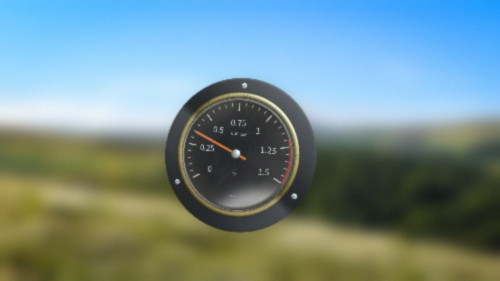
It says 0.35 V
